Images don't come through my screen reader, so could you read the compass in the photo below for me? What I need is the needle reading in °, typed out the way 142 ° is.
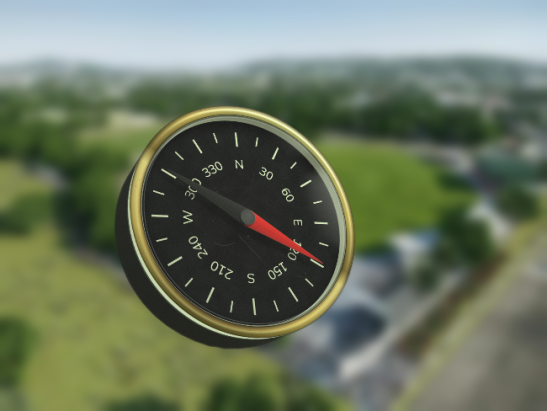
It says 120 °
